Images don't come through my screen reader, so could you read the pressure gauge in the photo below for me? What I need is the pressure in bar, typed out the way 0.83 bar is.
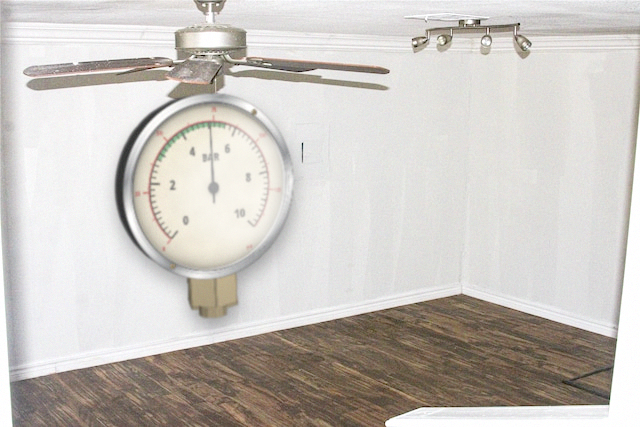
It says 5 bar
